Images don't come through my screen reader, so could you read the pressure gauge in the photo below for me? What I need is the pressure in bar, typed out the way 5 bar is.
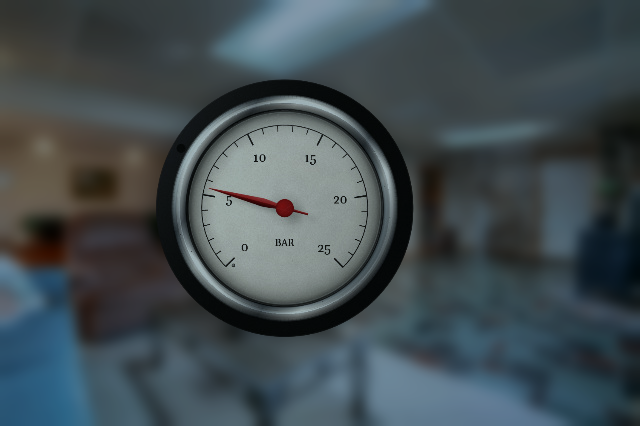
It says 5.5 bar
